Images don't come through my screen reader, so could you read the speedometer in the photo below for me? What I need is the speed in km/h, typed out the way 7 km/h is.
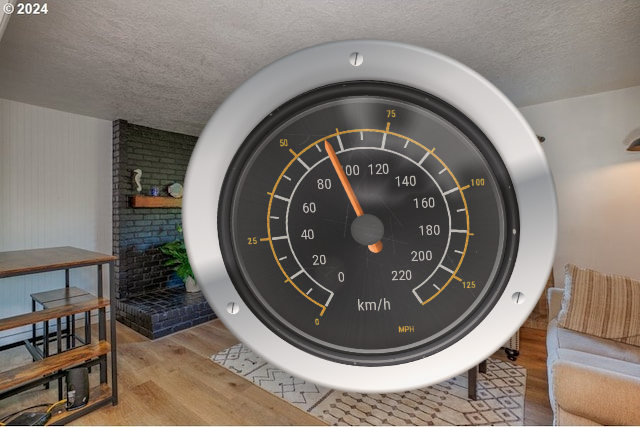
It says 95 km/h
